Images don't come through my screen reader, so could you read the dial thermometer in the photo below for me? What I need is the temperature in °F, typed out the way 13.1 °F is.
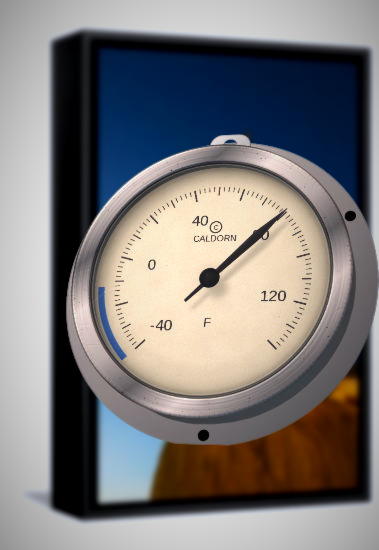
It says 80 °F
